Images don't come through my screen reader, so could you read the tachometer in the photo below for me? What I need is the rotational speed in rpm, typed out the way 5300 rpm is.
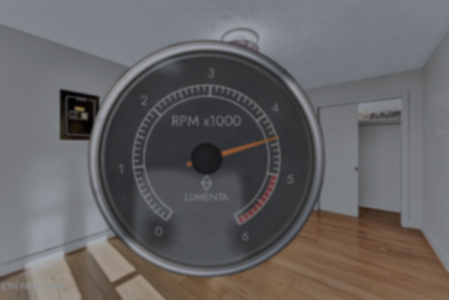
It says 4400 rpm
